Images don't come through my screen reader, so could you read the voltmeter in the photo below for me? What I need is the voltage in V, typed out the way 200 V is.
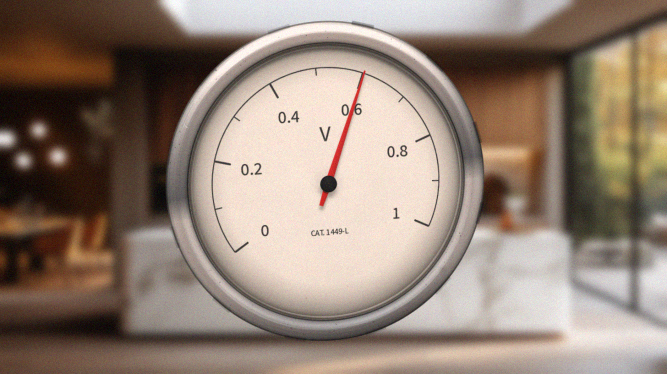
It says 0.6 V
